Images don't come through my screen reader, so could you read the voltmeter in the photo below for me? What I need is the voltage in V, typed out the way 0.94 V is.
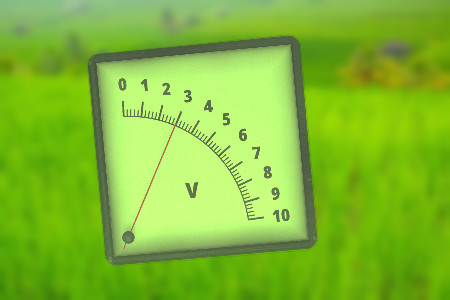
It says 3 V
